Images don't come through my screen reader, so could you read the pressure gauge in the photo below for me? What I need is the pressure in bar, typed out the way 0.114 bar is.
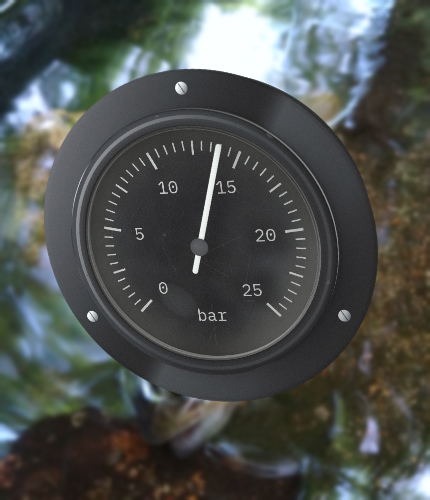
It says 14 bar
